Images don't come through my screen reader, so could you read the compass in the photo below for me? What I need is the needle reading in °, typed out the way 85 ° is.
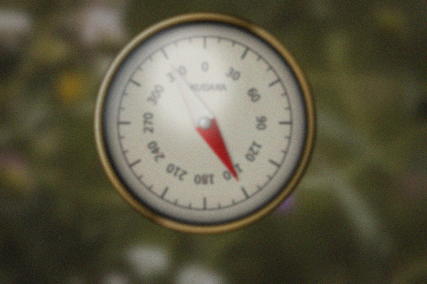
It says 150 °
